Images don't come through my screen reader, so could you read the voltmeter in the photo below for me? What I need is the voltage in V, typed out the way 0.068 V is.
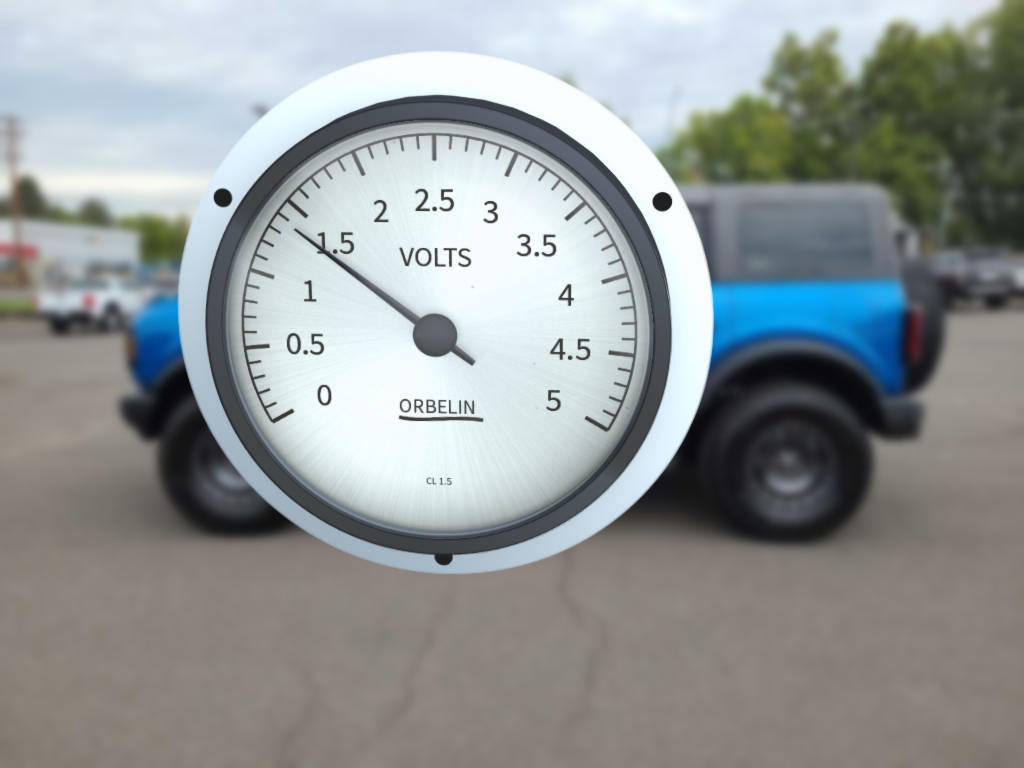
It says 1.4 V
